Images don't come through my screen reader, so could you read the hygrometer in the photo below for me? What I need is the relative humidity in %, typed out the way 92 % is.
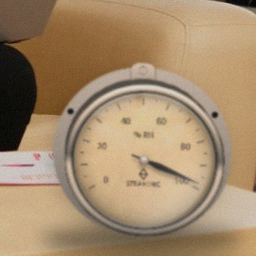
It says 97.5 %
